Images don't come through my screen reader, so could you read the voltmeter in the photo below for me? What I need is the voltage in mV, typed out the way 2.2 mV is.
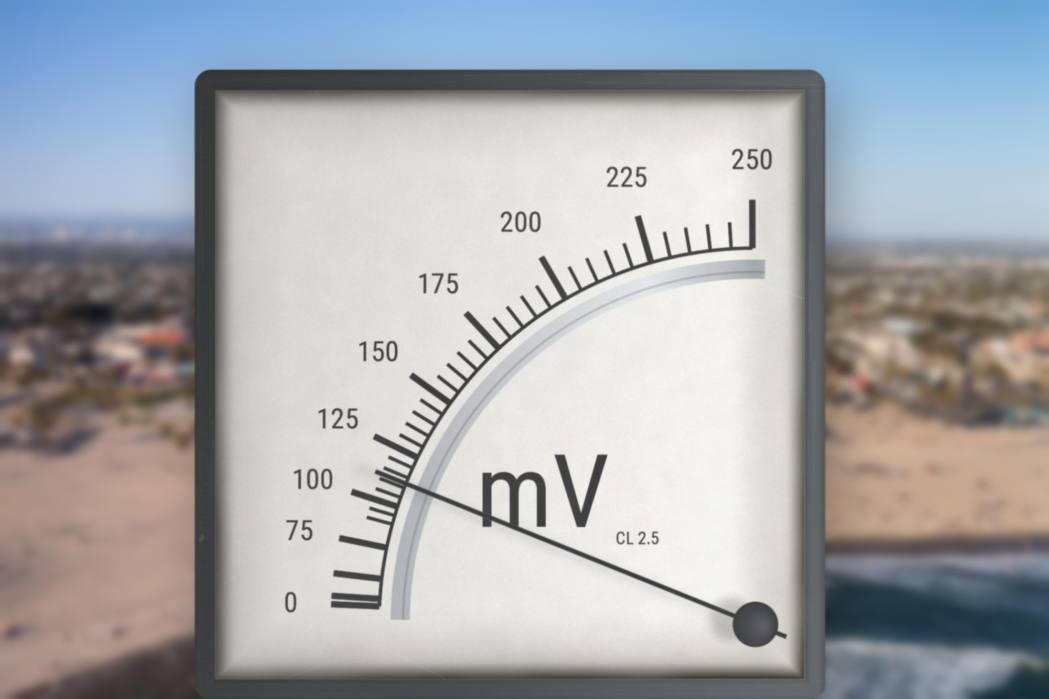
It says 112.5 mV
